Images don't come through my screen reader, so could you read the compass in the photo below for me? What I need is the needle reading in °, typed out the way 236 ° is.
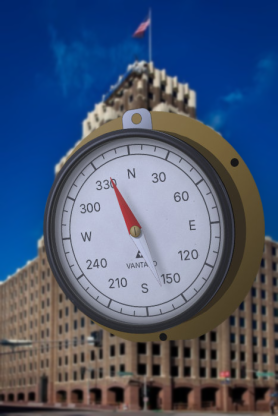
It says 340 °
